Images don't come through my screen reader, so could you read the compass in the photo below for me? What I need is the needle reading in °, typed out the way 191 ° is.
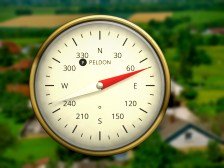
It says 70 °
